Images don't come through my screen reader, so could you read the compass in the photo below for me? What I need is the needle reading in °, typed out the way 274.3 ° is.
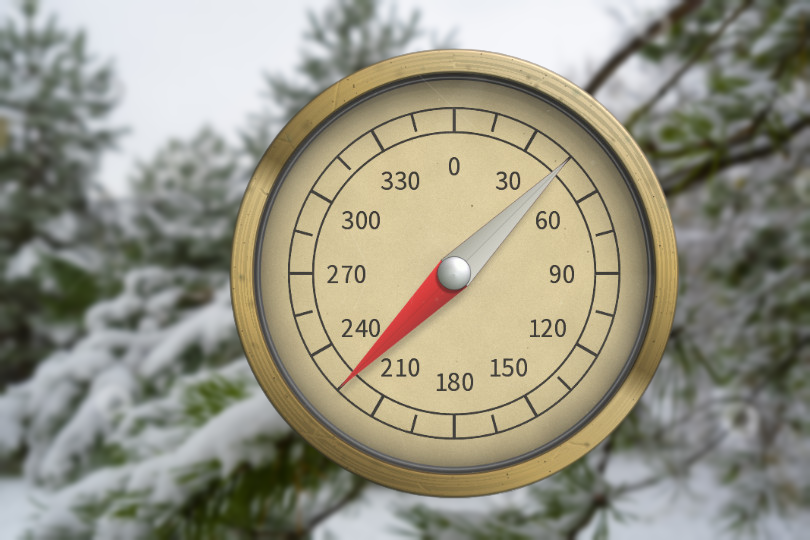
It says 225 °
